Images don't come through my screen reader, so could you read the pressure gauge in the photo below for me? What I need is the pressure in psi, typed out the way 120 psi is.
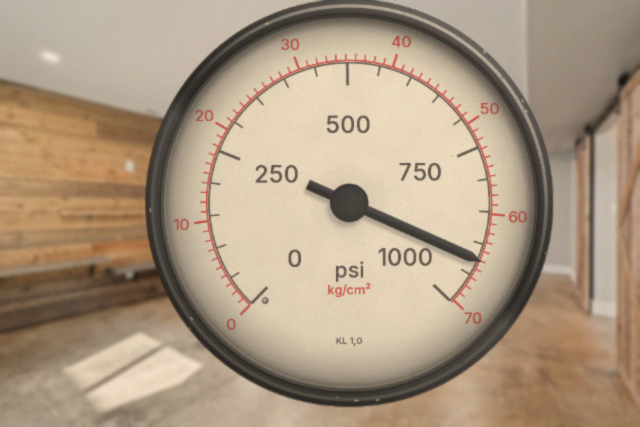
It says 925 psi
